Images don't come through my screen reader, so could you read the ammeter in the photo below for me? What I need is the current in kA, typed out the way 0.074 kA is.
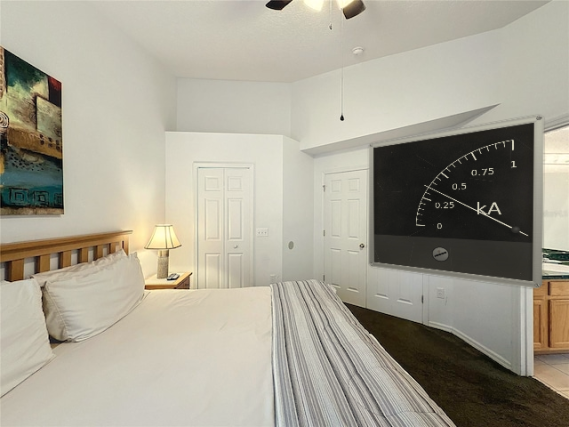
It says 0.35 kA
